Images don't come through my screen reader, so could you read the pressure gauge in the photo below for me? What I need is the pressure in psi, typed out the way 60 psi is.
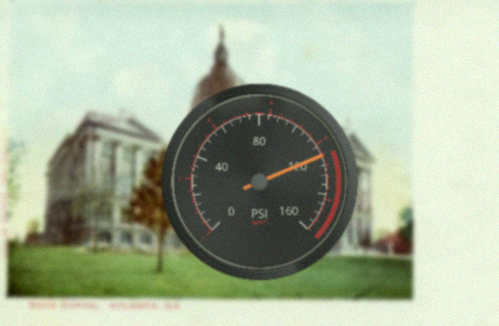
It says 120 psi
